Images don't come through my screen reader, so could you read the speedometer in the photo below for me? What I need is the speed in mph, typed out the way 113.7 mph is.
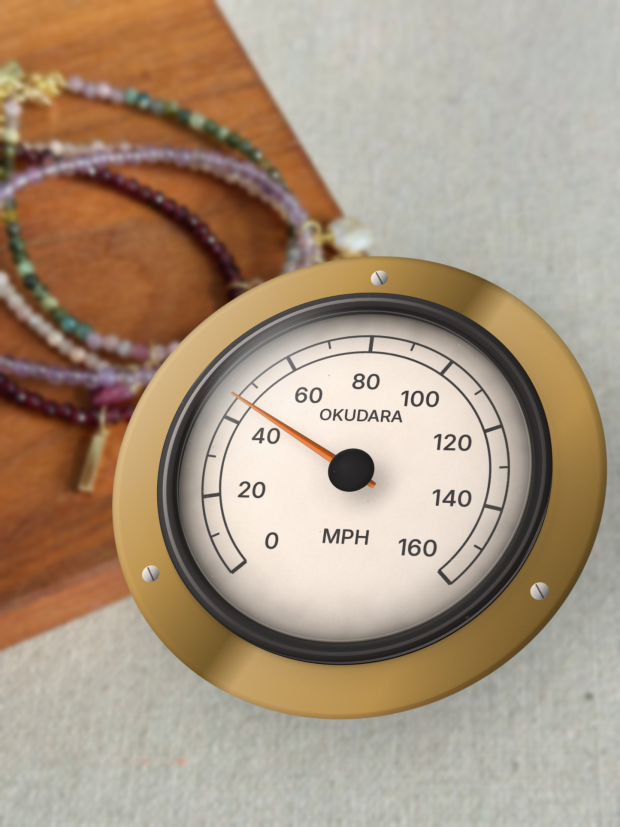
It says 45 mph
